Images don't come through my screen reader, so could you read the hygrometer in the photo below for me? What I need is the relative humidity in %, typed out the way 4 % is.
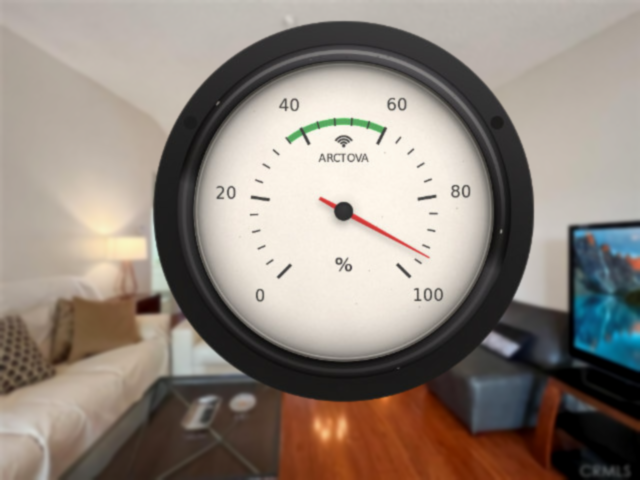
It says 94 %
